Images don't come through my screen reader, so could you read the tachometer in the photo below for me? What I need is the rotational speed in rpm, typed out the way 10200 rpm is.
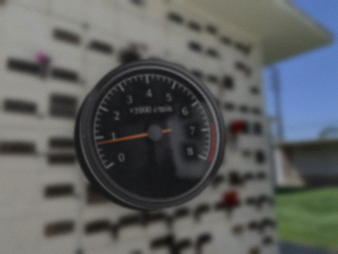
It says 800 rpm
